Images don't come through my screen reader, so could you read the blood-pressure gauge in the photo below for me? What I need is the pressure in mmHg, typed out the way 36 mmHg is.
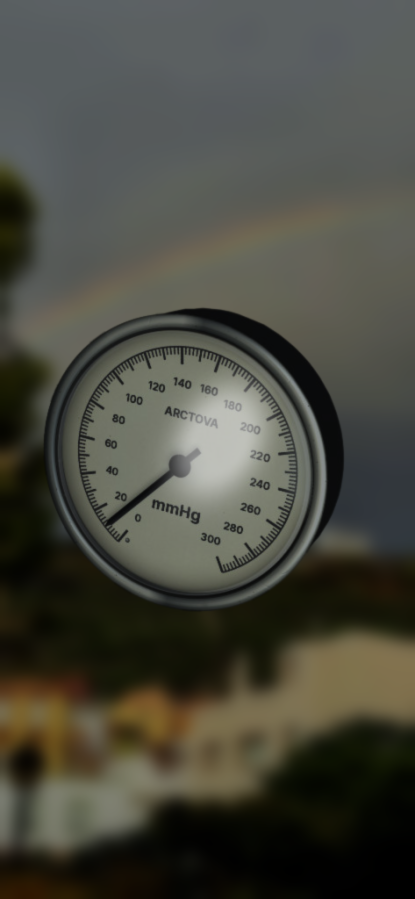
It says 10 mmHg
